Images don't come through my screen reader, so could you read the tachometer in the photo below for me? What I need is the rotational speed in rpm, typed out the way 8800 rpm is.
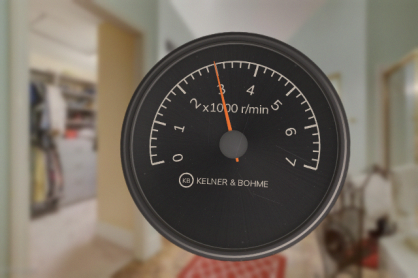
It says 3000 rpm
